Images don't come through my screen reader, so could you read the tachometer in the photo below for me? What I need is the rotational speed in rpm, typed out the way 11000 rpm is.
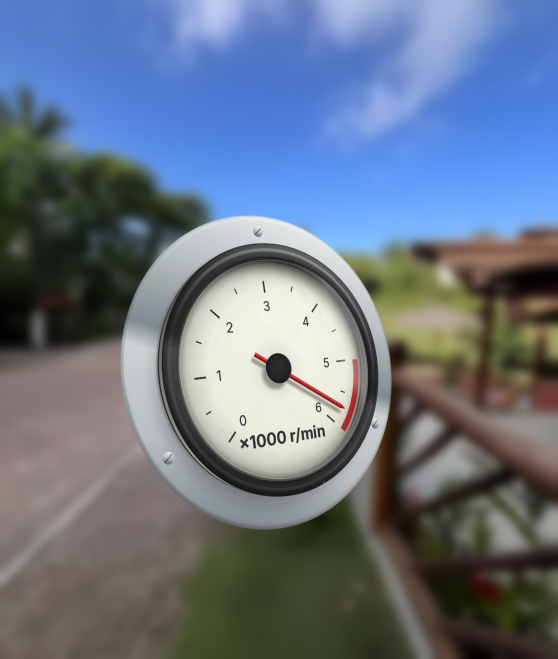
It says 5750 rpm
